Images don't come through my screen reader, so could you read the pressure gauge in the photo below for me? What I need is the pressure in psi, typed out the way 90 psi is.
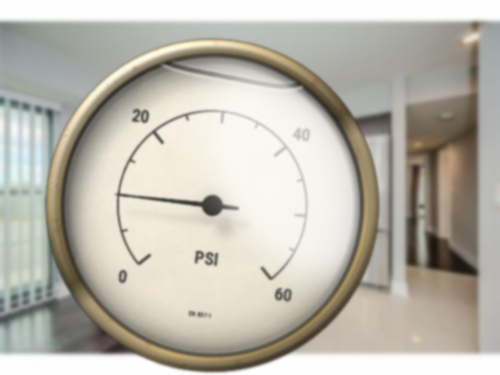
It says 10 psi
